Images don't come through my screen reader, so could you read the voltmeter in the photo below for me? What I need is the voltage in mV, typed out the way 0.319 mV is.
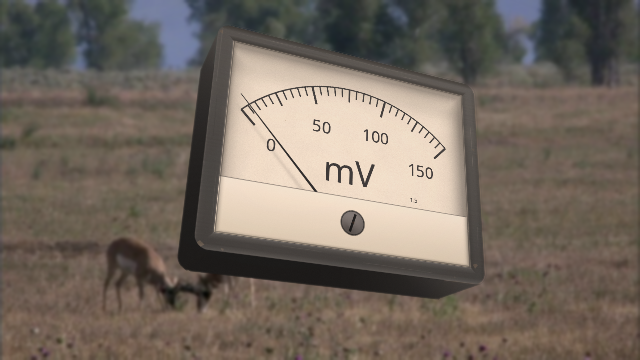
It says 5 mV
